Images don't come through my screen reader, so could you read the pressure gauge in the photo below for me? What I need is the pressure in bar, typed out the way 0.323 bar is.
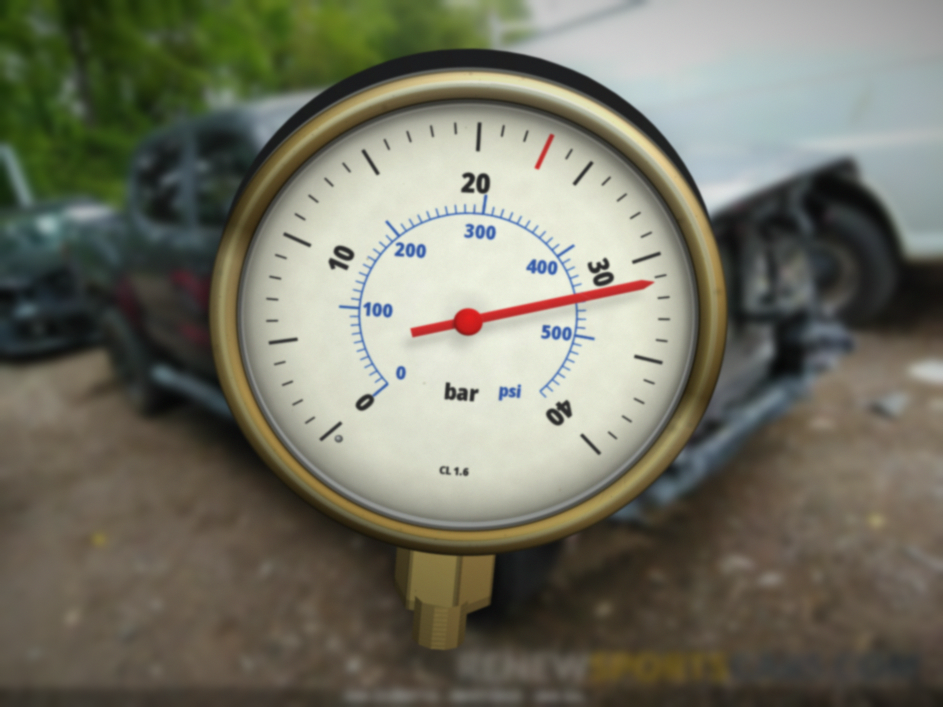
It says 31 bar
